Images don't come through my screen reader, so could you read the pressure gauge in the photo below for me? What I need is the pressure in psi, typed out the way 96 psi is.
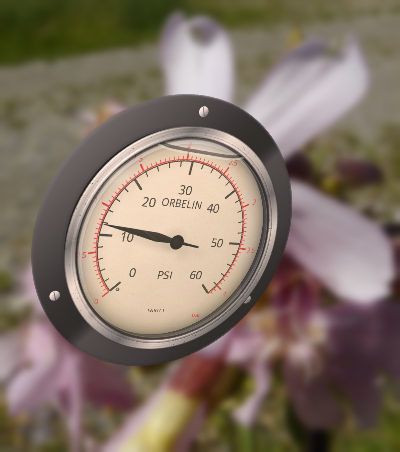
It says 12 psi
